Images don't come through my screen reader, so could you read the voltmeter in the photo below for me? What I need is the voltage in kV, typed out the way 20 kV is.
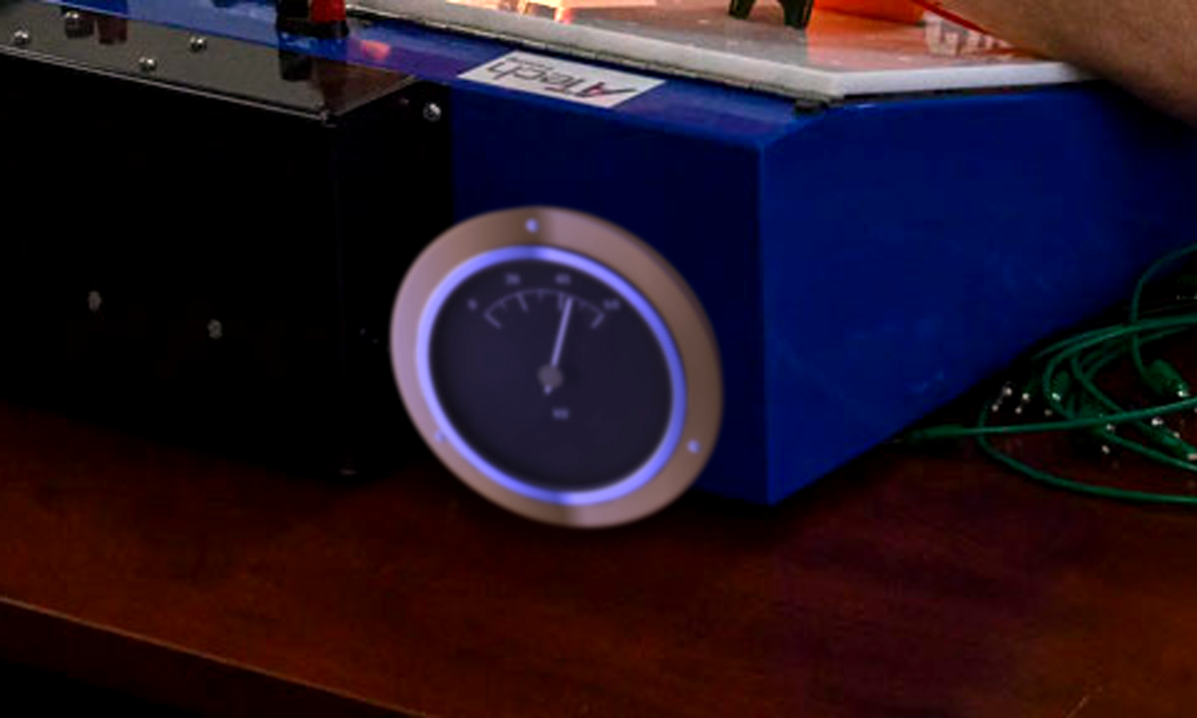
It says 45 kV
